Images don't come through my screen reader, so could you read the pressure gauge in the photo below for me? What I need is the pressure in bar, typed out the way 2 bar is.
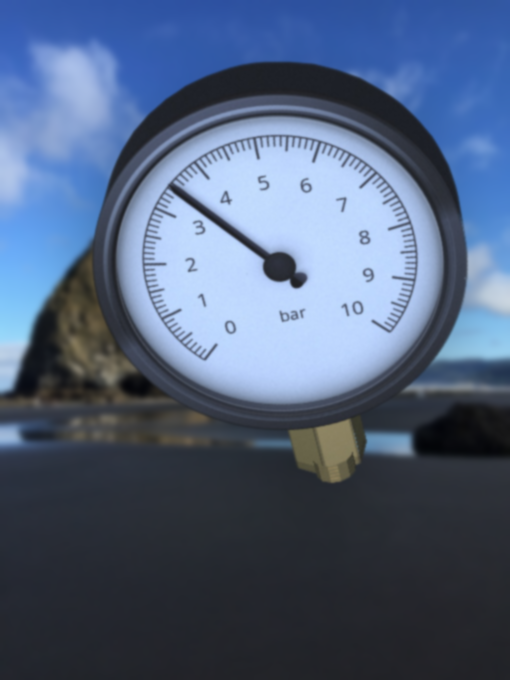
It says 3.5 bar
